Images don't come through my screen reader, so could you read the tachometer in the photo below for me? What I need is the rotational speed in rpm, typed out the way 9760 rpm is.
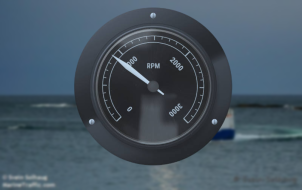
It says 900 rpm
